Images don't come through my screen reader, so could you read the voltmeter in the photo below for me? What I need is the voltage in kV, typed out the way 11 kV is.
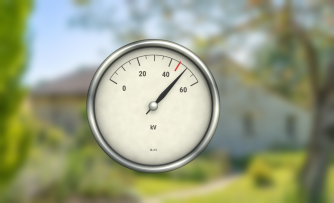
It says 50 kV
